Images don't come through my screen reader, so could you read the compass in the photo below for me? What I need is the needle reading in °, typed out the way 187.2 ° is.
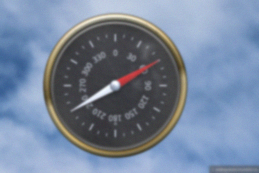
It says 60 °
